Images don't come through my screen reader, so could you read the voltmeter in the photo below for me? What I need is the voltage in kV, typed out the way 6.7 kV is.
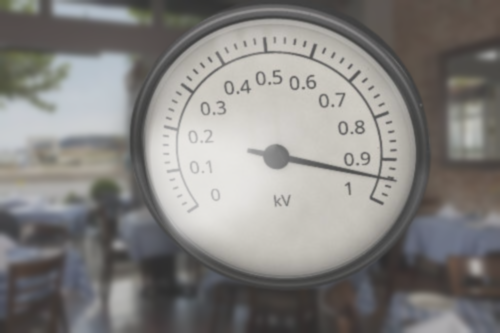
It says 0.94 kV
